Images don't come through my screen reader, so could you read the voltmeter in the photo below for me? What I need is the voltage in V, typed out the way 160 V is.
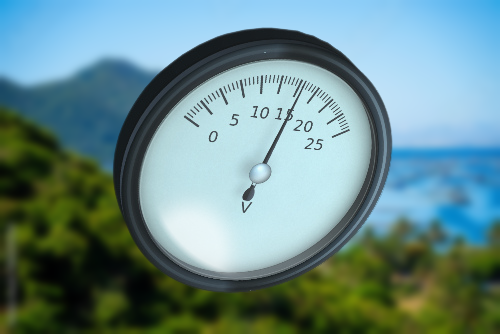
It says 15 V
